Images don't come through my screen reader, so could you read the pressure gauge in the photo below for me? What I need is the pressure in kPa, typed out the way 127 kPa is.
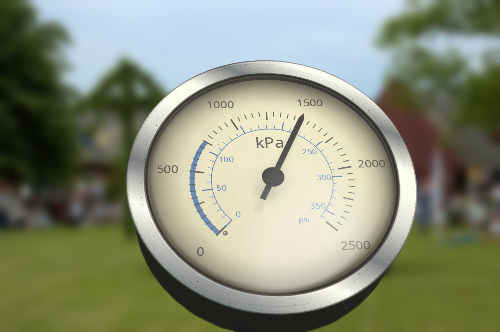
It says 1500 kPa
